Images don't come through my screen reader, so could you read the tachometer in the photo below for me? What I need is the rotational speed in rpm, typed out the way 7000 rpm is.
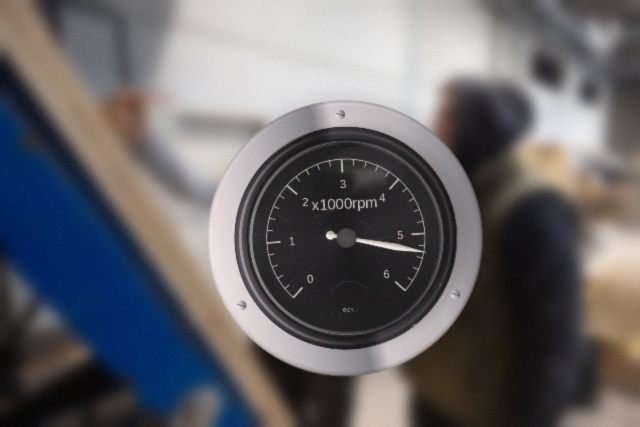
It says 5300 rpm
